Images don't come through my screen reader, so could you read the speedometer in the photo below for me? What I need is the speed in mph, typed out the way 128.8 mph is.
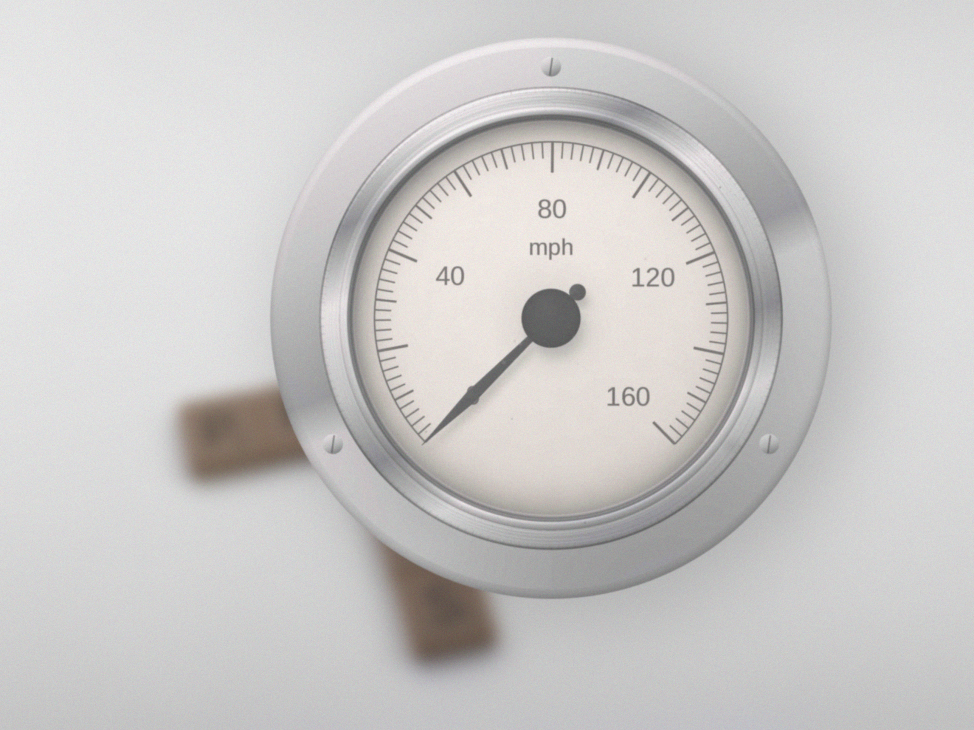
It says 0 mph
